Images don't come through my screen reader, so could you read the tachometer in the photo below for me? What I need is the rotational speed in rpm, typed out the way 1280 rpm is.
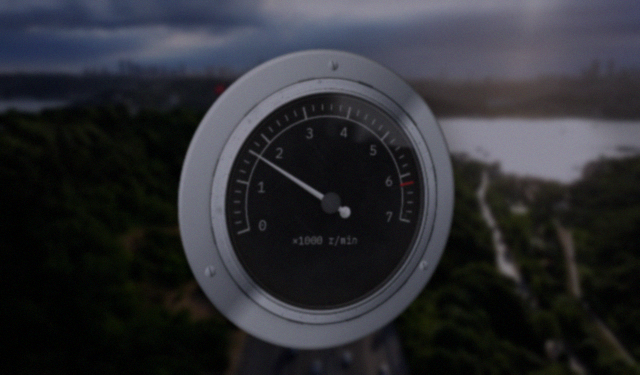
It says 1600 rpm
